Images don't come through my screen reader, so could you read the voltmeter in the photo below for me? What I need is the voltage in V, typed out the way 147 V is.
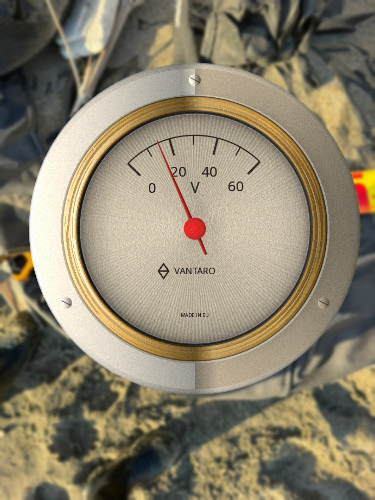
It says 15 V
